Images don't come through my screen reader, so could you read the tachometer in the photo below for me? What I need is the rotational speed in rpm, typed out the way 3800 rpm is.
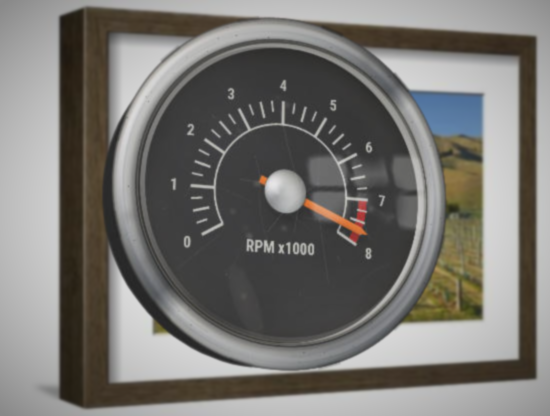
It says 7750 rpm
